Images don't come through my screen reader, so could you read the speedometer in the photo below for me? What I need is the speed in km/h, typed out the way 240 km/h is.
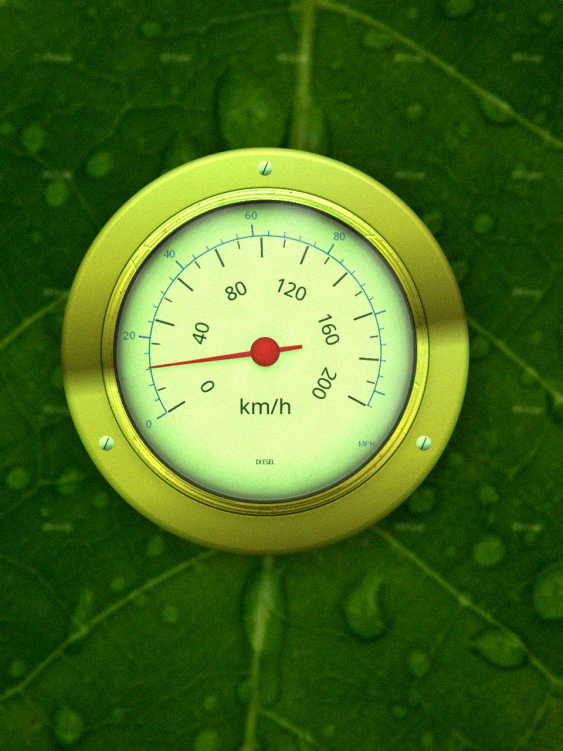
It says 20 km/h
